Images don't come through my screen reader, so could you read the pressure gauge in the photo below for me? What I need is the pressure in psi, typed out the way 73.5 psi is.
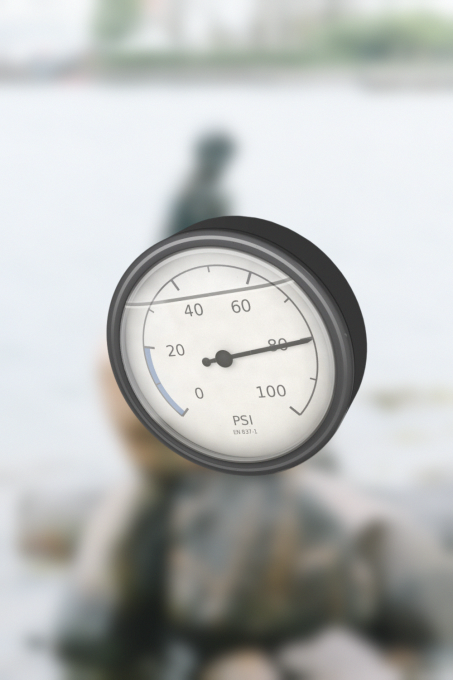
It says 80 psi
